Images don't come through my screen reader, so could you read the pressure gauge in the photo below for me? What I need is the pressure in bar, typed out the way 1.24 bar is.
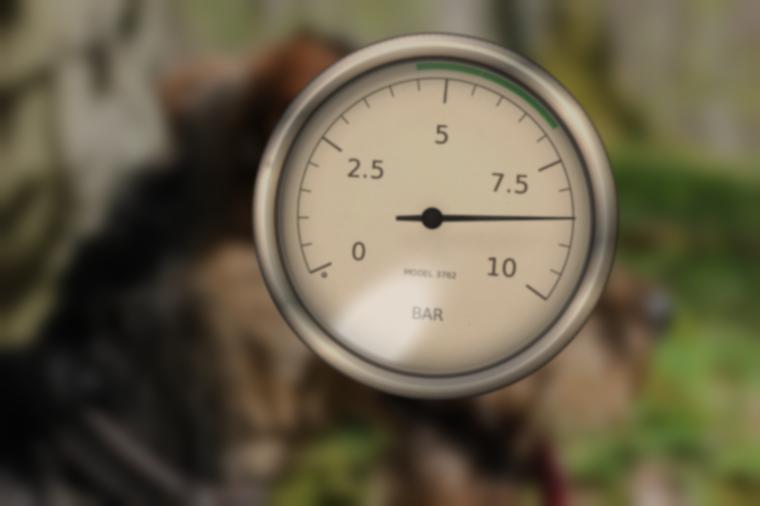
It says 8.5 bar
